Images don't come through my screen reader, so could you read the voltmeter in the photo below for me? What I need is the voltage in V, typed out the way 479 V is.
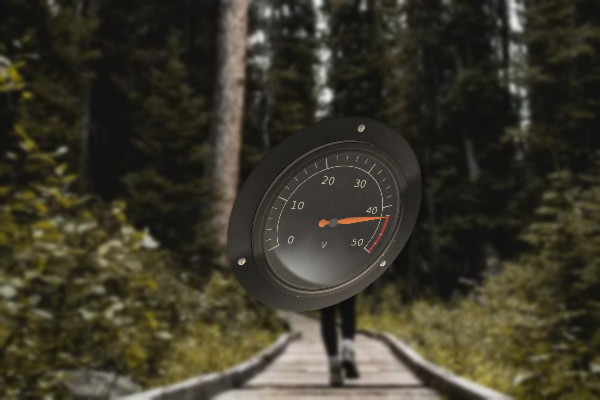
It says 42 V
